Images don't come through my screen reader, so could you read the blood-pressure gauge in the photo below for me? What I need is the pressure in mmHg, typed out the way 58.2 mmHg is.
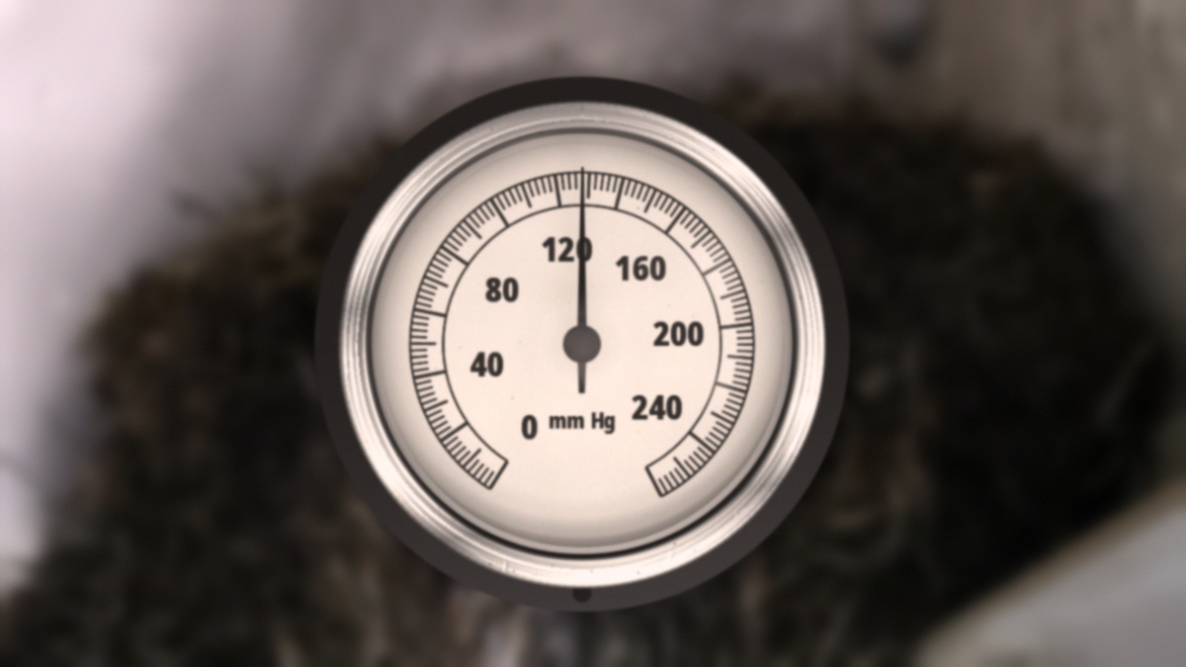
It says 128 mmHg
